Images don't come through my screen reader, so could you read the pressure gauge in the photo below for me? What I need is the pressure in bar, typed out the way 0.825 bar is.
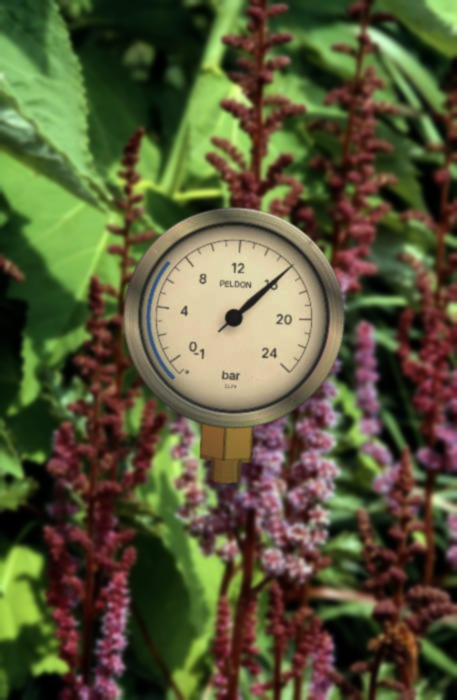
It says 16 bar
